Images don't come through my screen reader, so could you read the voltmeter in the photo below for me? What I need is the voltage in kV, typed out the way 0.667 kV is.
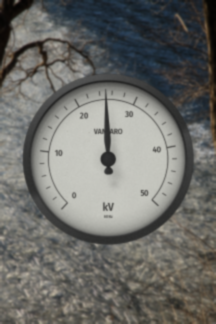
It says 25 kV
